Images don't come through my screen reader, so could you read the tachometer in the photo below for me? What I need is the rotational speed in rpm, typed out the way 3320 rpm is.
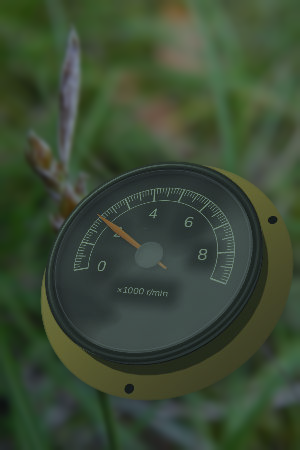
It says 2000 rpm
